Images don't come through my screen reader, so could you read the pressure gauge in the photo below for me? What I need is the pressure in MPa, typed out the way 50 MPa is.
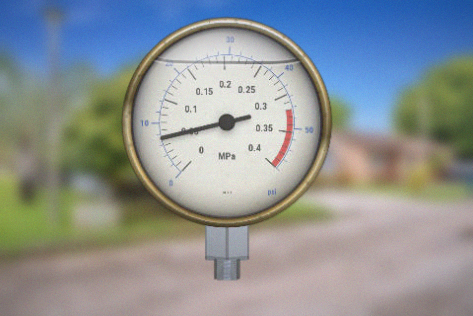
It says 0.05 MPa
